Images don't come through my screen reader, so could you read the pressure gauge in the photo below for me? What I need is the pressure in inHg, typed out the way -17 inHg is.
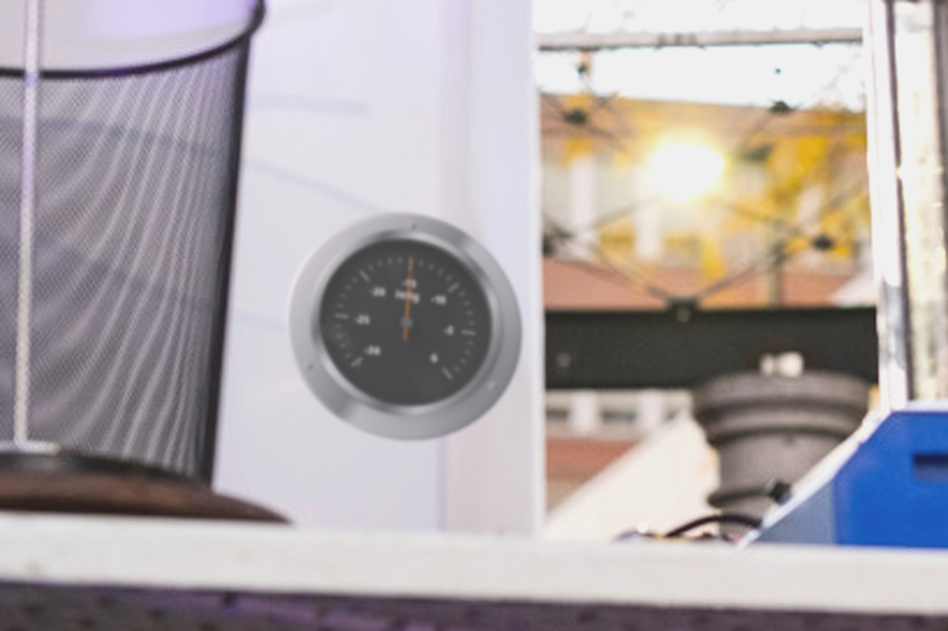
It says -15 inHg
